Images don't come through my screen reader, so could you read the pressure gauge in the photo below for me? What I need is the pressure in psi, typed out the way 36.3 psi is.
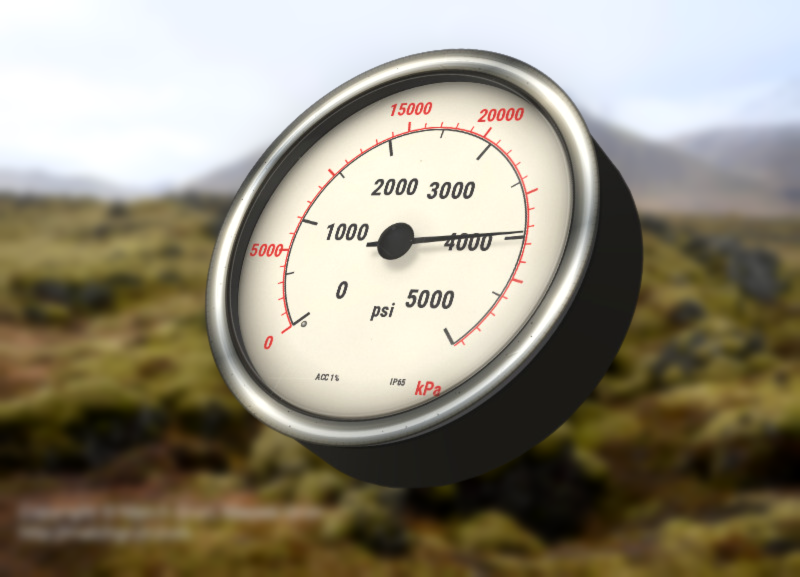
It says 4000 psi
